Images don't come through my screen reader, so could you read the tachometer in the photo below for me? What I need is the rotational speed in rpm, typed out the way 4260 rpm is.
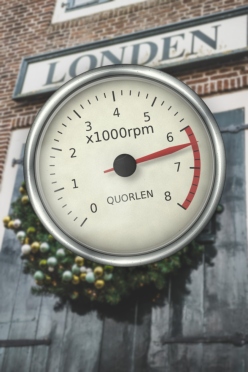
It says 6400 rpm
